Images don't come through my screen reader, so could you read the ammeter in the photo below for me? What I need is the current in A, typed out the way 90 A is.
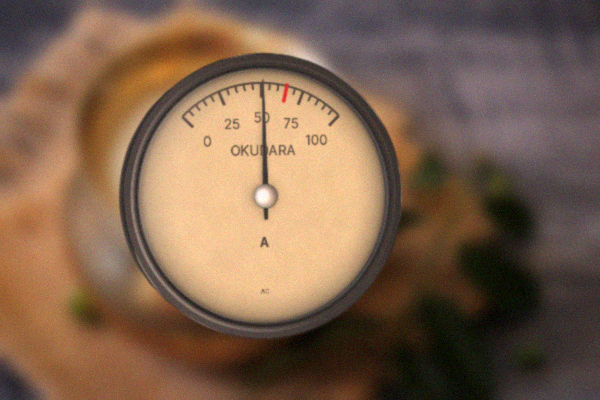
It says 50 A
